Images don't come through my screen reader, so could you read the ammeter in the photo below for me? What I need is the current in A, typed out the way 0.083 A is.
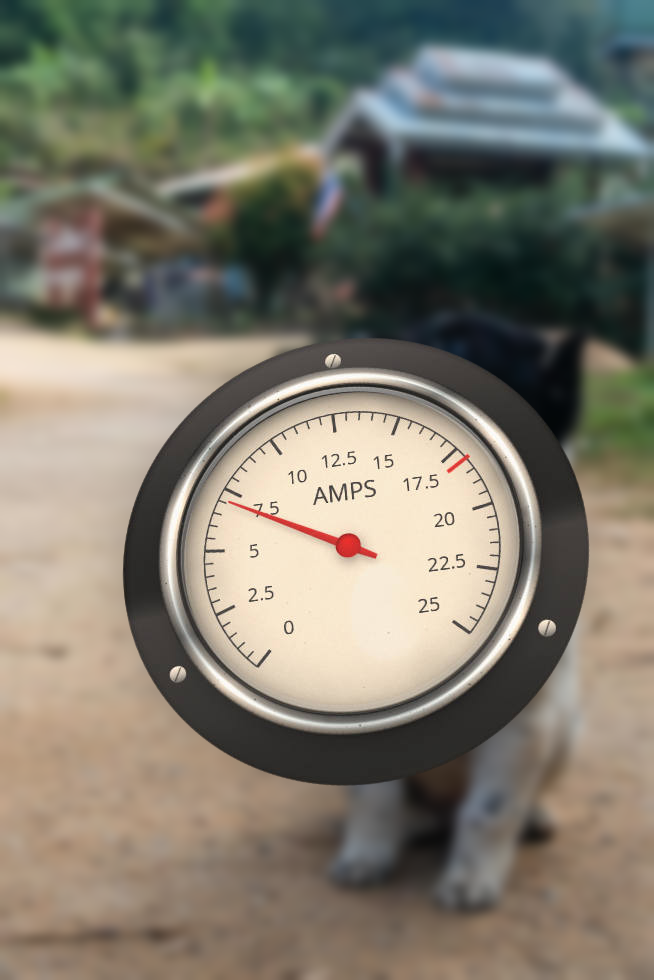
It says 7 A
